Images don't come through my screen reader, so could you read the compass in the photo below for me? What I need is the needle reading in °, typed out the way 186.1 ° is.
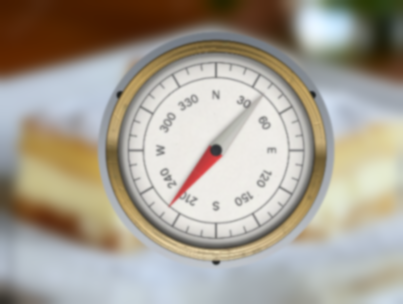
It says 220 °
